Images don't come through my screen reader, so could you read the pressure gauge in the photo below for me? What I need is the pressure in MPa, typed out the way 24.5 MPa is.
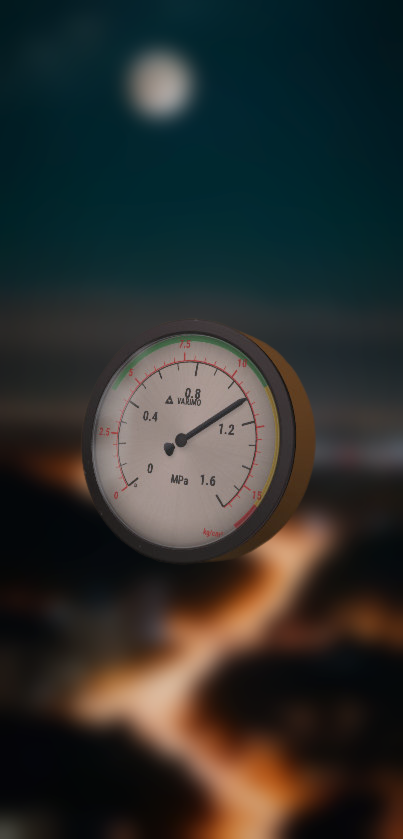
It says 1.1 MPa
